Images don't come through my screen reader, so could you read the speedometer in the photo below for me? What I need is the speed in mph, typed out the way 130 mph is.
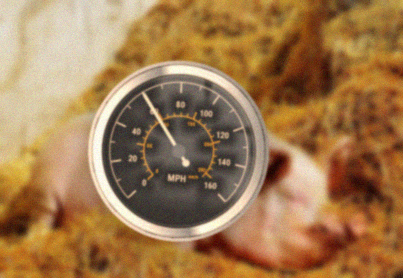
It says 60 mph
